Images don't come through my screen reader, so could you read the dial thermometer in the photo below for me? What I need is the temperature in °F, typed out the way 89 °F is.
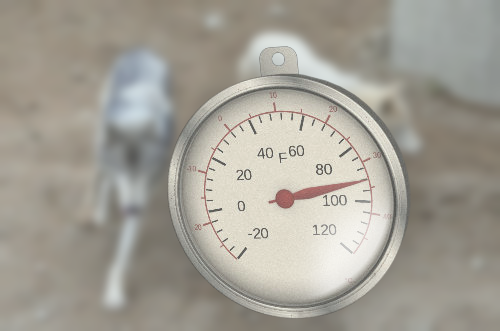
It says 92 °F
